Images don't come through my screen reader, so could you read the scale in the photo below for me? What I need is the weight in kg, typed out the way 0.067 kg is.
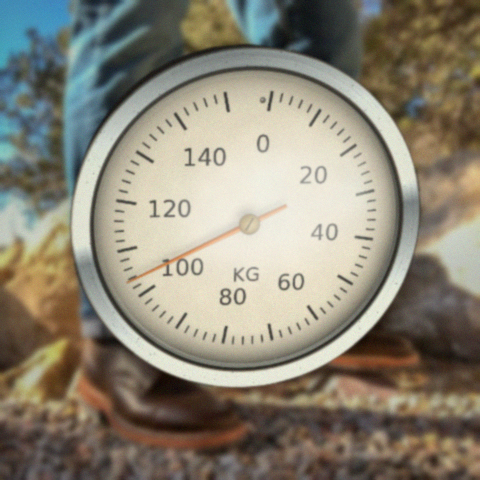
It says 104 kg
